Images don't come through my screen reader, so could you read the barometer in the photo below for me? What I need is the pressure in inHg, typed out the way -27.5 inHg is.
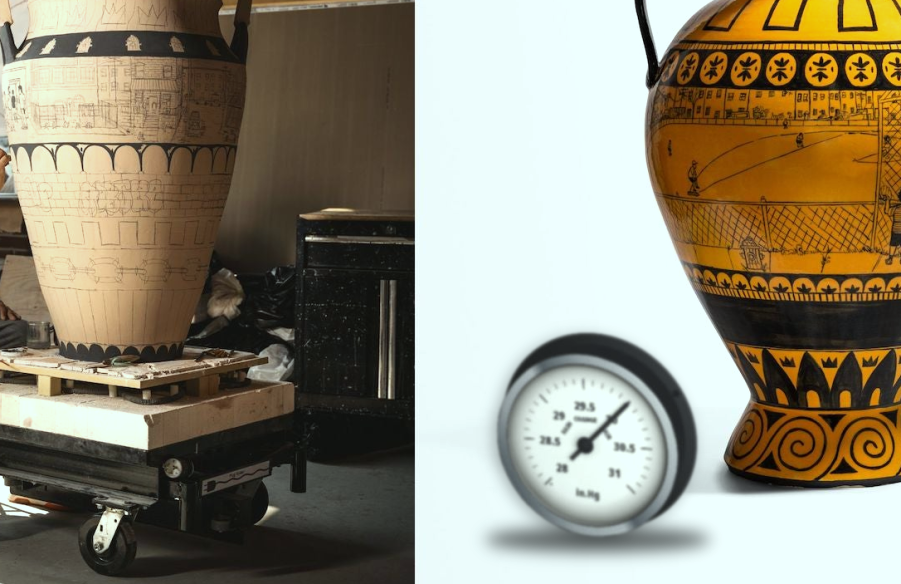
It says 30 inHg
